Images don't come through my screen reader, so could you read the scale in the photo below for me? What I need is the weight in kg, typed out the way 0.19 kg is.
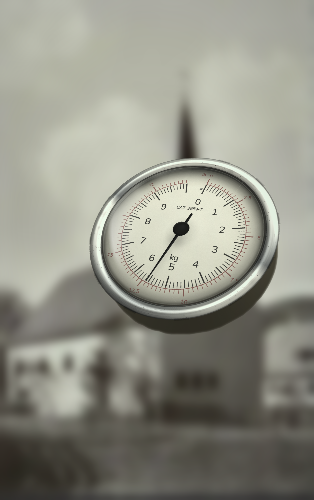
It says 5.5 kg
